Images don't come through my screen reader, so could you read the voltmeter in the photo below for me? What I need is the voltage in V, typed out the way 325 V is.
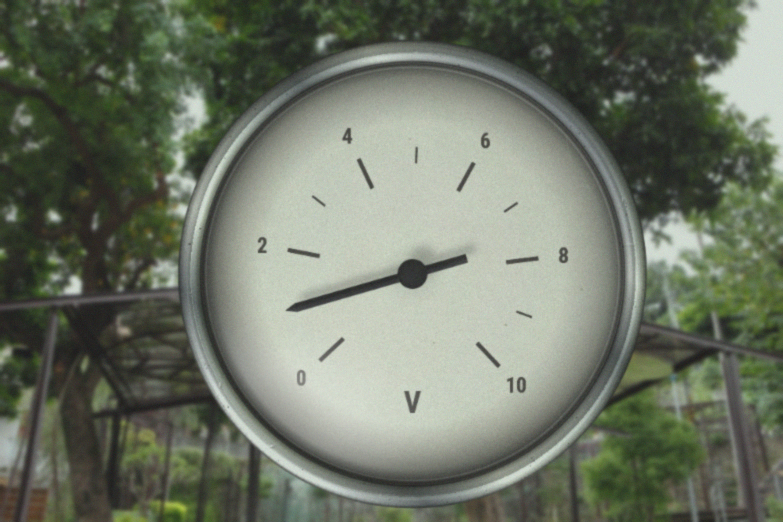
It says 1 V
